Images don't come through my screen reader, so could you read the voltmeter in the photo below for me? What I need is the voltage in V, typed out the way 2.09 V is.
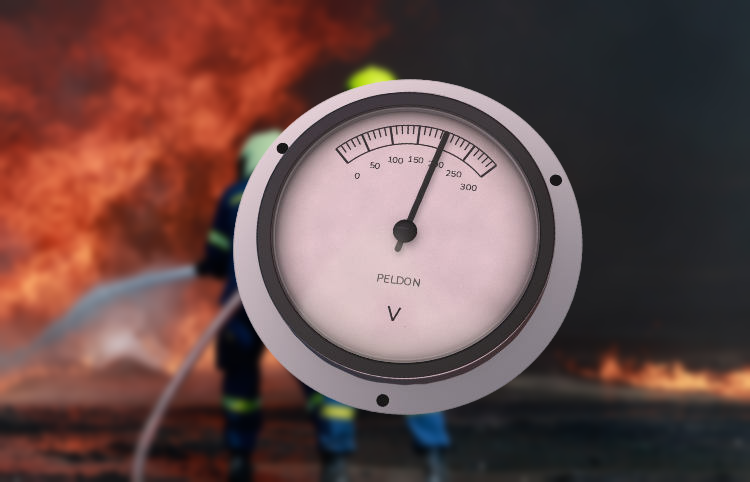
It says 200 V
